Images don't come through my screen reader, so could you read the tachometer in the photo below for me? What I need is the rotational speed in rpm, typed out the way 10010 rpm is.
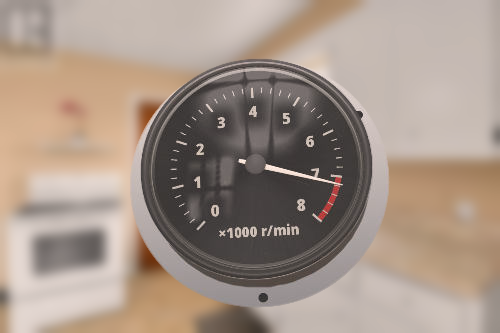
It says 7200 rpm
